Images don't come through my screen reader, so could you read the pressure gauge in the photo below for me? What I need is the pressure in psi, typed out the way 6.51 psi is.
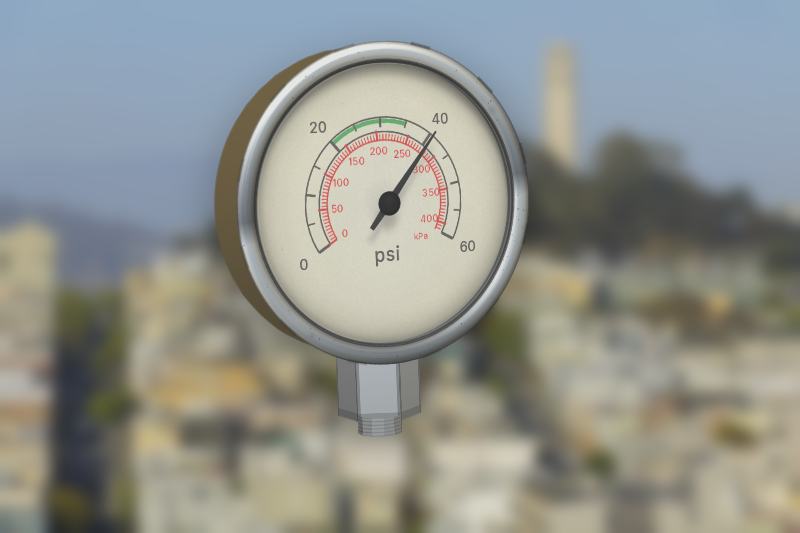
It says 40 psi
